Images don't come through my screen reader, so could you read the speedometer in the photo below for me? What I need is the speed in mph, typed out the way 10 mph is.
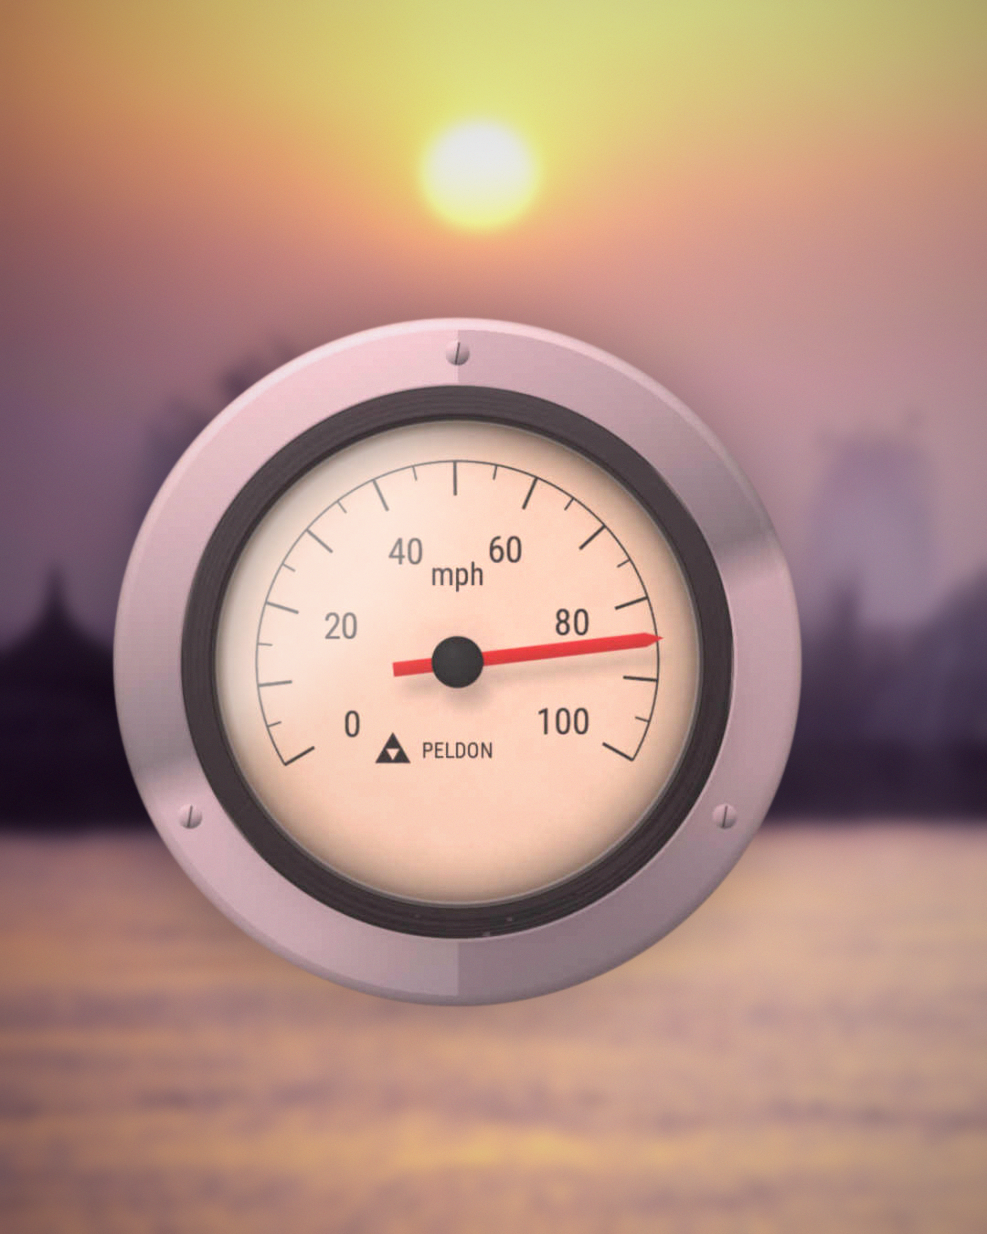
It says 85 mph
